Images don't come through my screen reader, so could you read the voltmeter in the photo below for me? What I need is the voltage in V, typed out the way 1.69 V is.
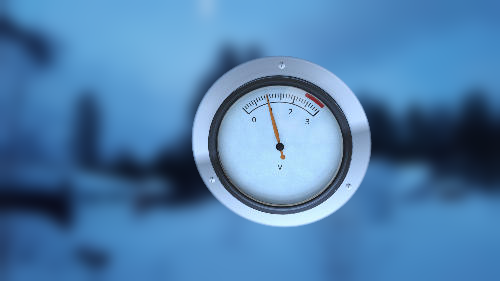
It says 1 V
